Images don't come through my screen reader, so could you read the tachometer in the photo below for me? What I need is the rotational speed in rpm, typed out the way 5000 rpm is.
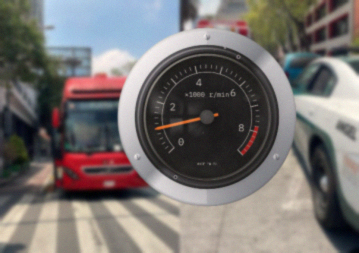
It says 1000 rpm
